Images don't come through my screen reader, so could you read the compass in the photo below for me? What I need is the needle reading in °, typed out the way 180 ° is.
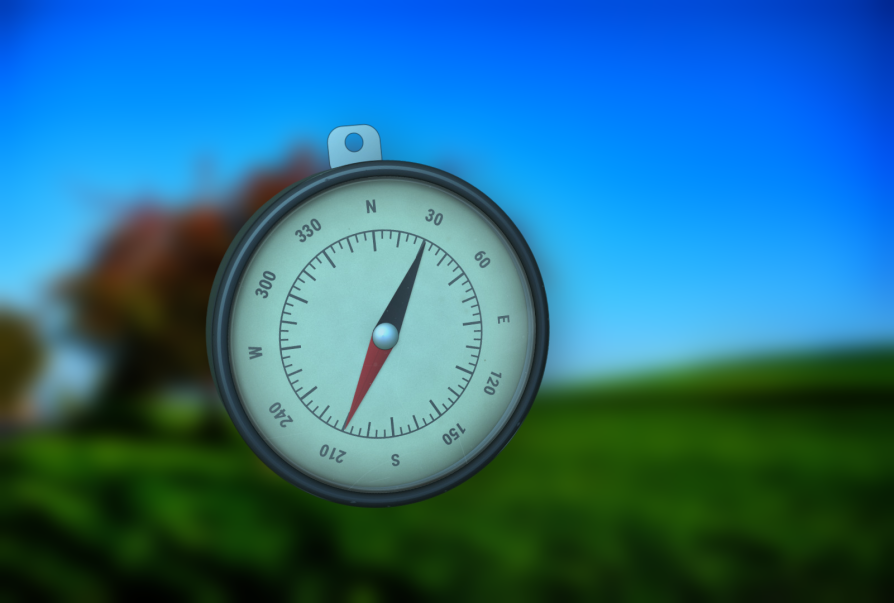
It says 210 °
